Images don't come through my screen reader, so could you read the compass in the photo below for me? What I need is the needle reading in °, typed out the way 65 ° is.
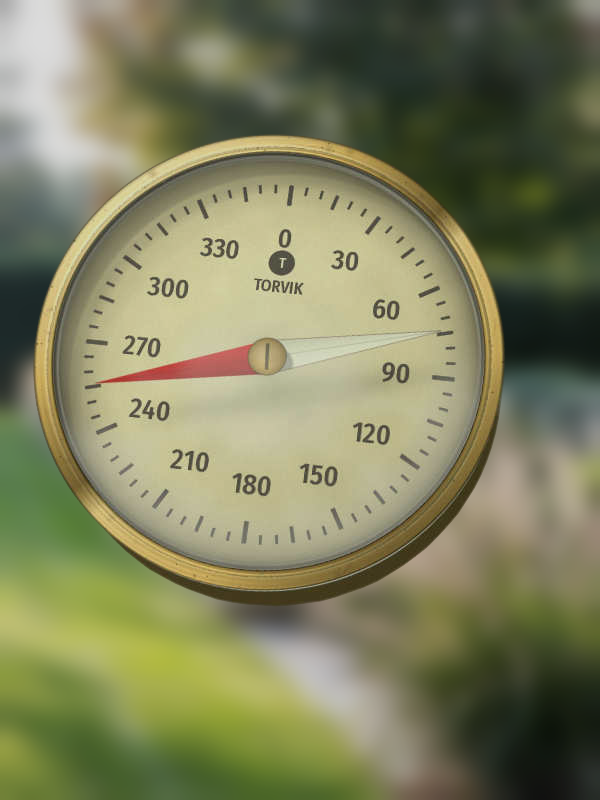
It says 255 °
